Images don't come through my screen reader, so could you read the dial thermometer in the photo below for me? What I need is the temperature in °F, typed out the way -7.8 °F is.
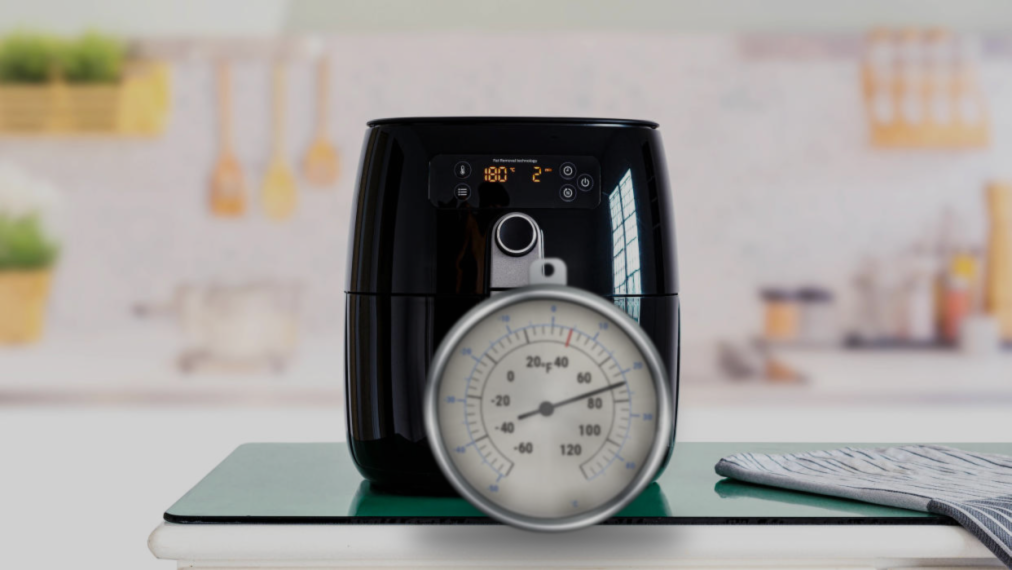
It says 72 °F
